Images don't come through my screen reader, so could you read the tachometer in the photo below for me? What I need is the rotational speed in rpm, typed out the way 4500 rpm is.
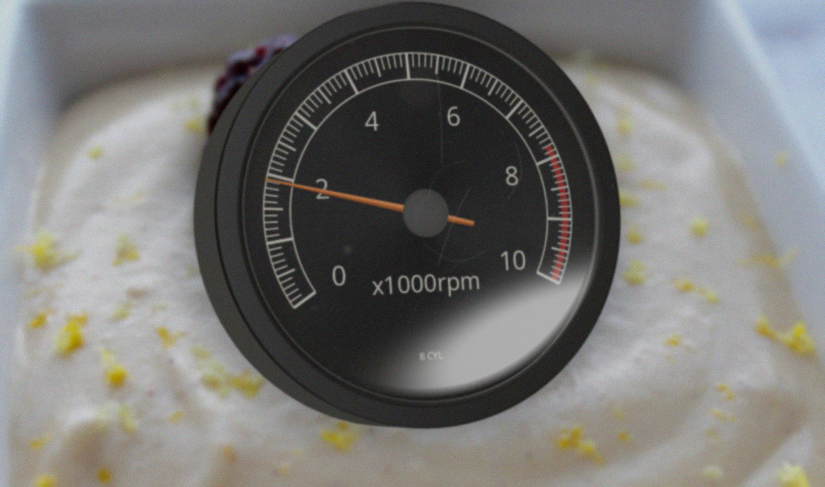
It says 1900 rpm
